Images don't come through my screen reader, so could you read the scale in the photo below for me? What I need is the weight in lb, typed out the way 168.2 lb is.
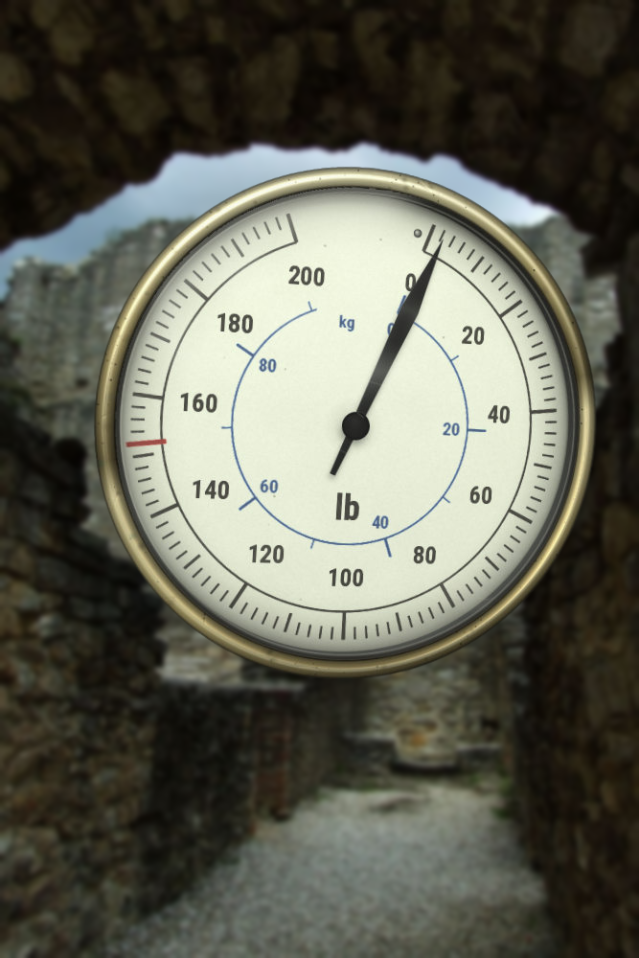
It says 2 lb
